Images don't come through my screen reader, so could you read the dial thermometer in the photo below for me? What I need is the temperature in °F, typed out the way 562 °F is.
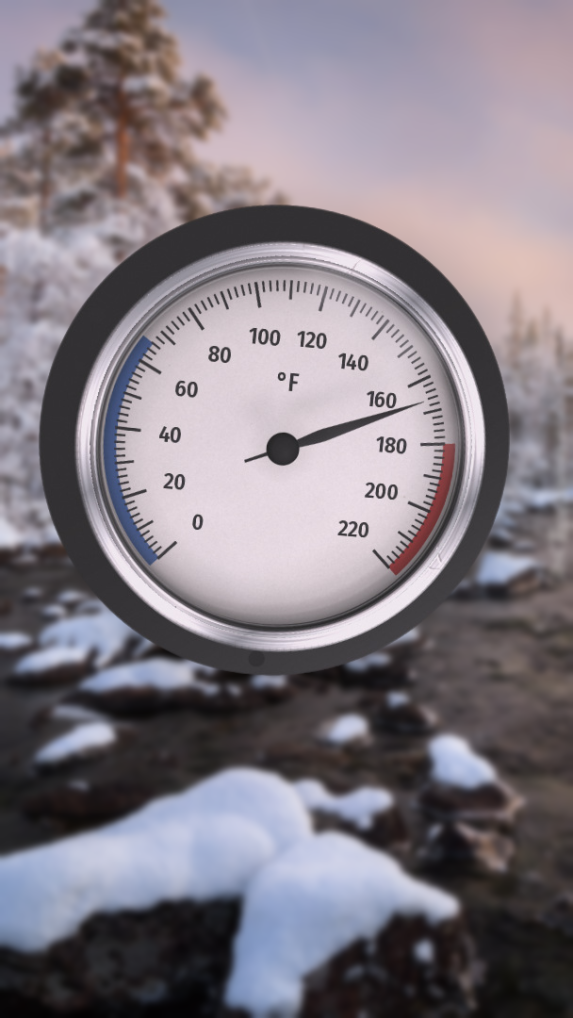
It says 166 °F
